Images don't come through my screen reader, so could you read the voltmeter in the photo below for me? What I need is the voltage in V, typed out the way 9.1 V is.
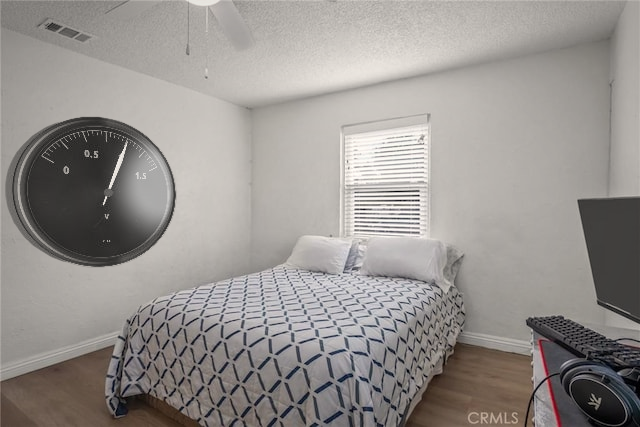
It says 1 V
